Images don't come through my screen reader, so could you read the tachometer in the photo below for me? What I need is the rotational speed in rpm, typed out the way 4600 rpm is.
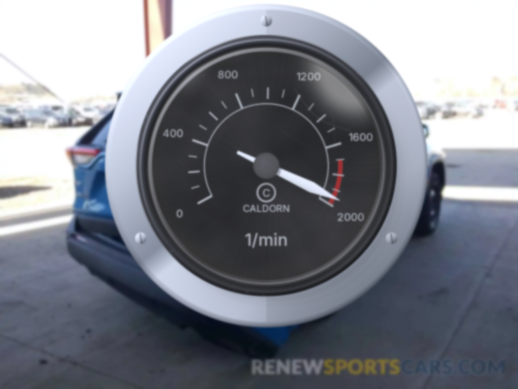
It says 1950 rpm
